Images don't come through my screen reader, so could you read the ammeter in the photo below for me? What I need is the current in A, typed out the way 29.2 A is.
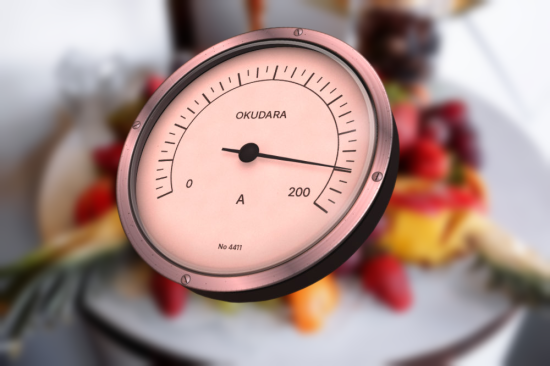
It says 180 A
